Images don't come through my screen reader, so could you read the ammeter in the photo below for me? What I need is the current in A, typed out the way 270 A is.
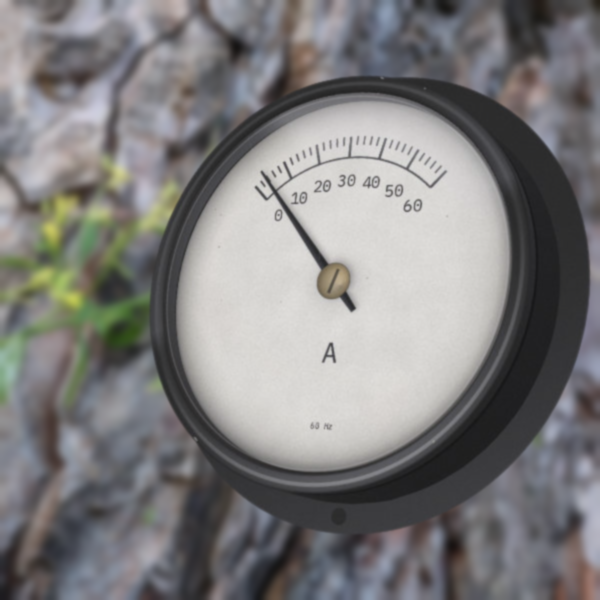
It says 4 A
